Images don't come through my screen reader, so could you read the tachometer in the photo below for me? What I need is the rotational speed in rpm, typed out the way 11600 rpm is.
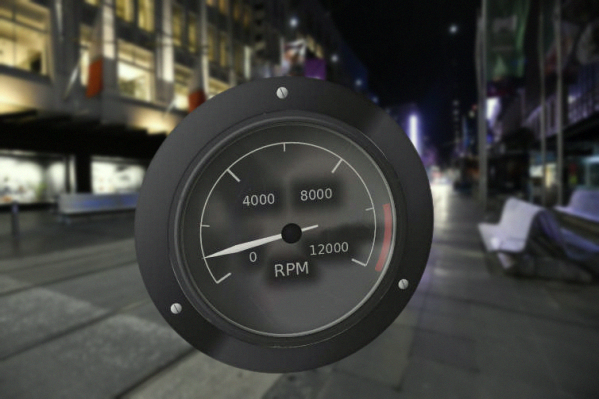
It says 1000 rpm
